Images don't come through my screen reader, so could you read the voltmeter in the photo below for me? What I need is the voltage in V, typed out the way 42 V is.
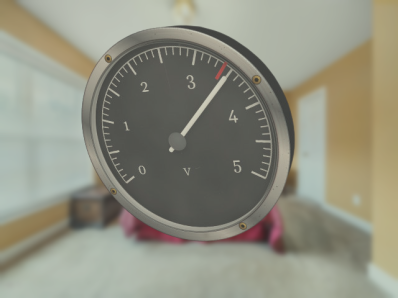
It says 3.5 V
